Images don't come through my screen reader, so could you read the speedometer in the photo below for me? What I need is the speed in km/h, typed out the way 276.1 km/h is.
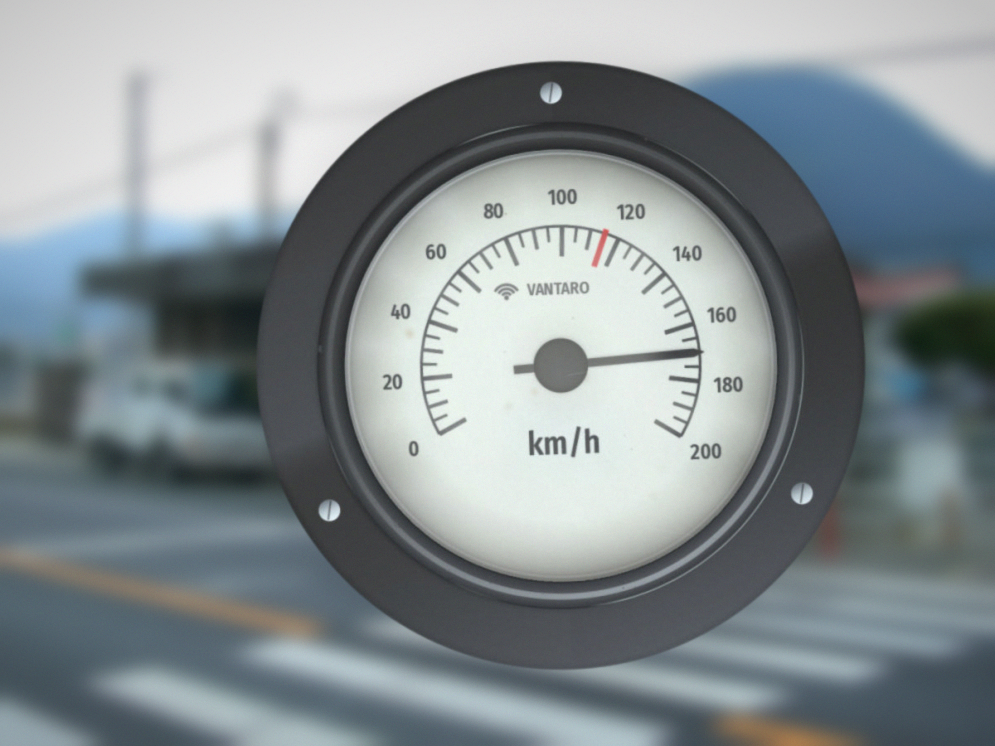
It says 170 km/h
